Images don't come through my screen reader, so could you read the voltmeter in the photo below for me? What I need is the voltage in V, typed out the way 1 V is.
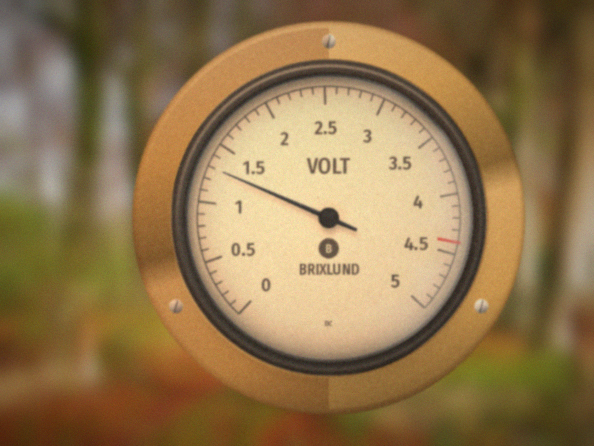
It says 1.3 V
